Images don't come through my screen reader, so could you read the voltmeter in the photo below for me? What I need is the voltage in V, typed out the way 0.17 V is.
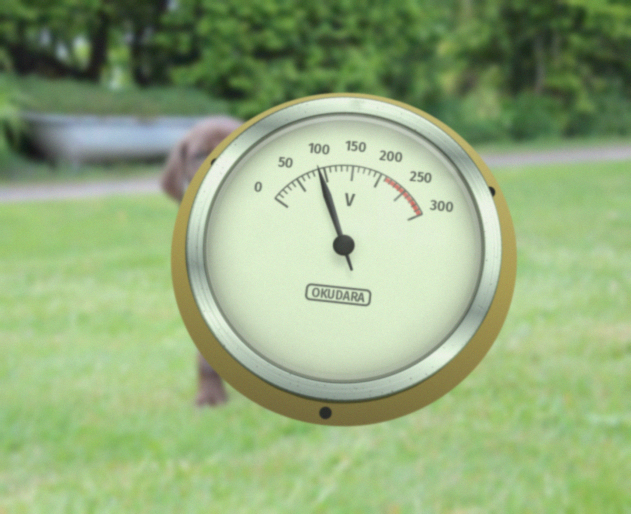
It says 90 V
